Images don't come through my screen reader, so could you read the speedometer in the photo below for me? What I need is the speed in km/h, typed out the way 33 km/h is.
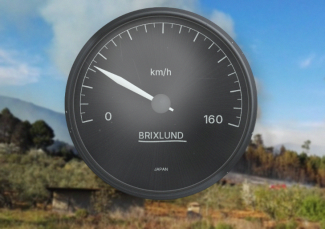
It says 32.5 km/h
